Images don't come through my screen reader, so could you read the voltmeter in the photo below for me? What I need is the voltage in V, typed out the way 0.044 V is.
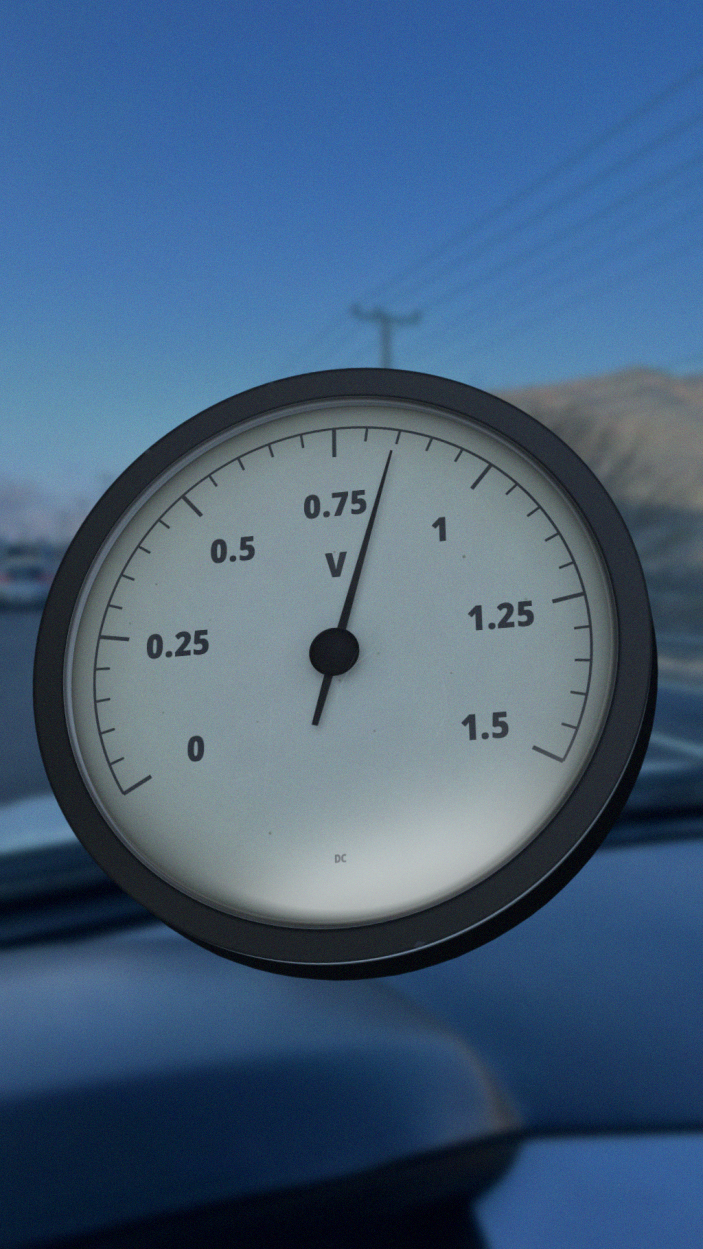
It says 0.85 V
